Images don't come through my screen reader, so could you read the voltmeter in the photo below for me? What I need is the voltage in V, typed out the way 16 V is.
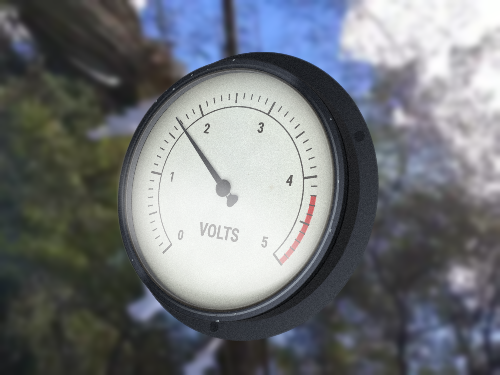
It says 1.7 V
